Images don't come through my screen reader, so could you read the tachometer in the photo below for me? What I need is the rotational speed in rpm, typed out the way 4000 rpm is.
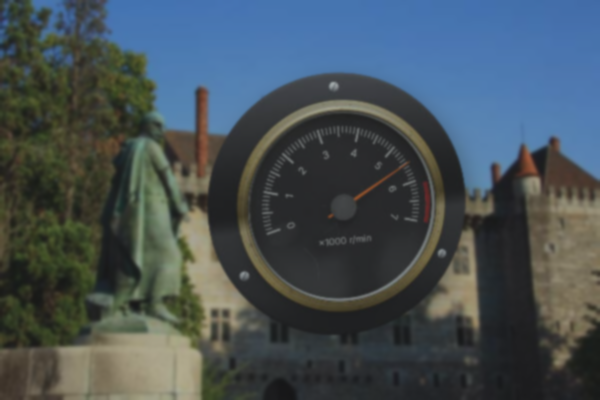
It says 5500 rpm
